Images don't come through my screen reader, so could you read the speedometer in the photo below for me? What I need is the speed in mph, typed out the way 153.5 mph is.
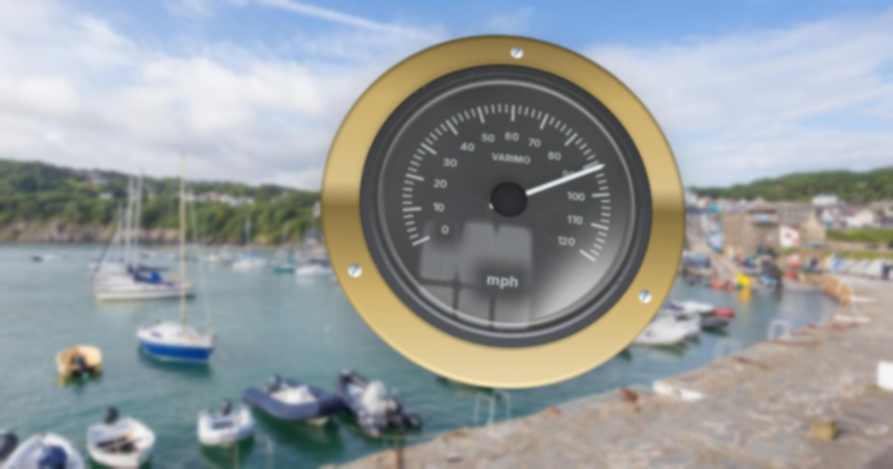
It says 92 mph
